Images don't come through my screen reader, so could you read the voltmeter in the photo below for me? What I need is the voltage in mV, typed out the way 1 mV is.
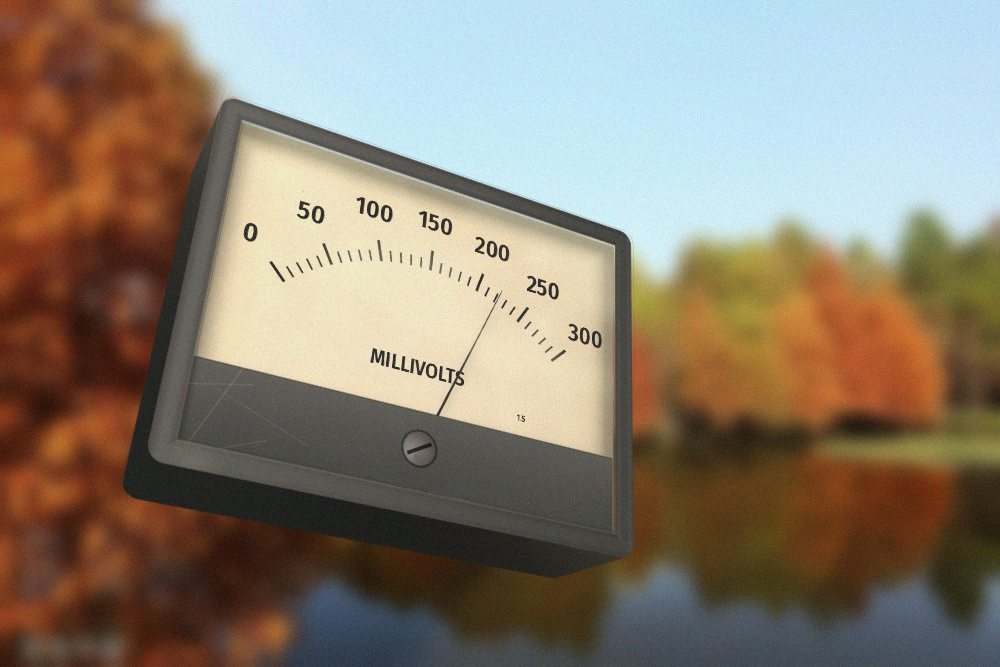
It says 220 mV
